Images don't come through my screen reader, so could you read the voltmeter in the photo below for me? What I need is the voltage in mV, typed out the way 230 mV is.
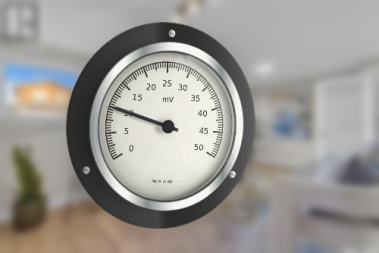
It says 10 mV
